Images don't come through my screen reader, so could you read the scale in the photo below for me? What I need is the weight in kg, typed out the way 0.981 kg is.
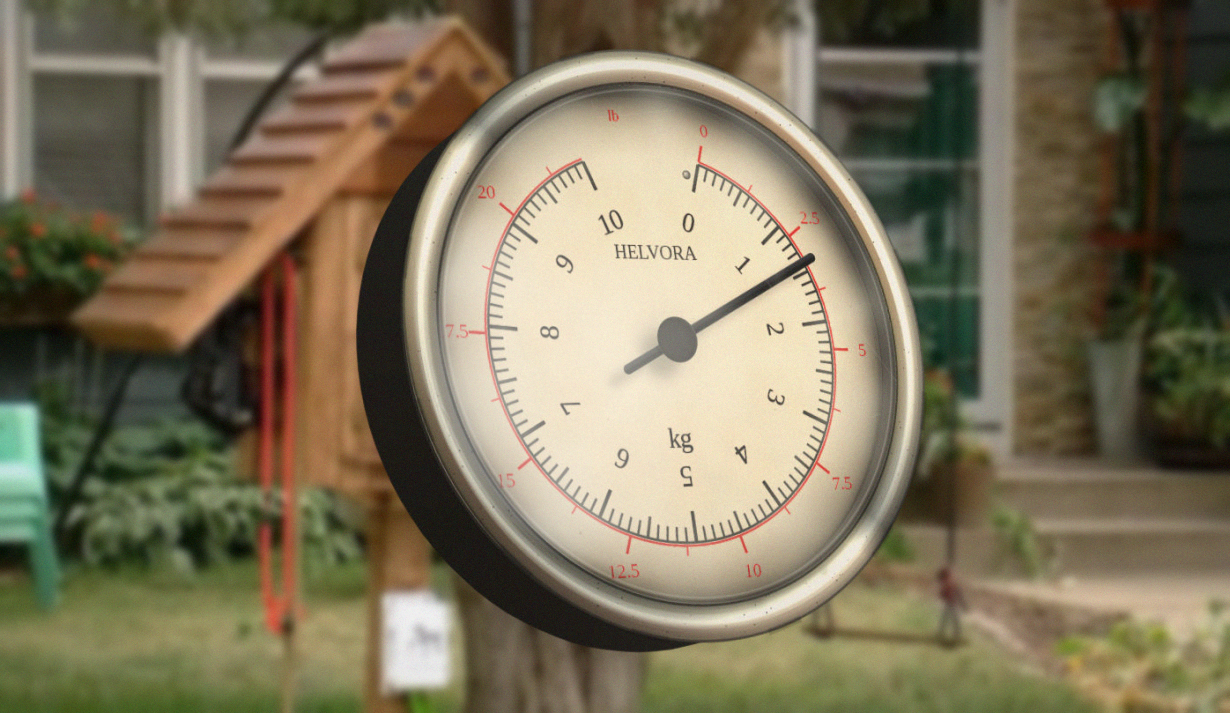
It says 1.4 kg
